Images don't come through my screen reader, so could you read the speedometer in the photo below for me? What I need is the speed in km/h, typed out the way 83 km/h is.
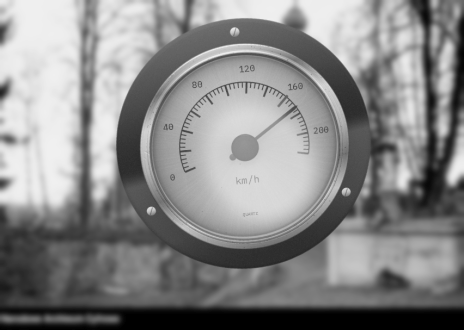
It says 172 km/h
